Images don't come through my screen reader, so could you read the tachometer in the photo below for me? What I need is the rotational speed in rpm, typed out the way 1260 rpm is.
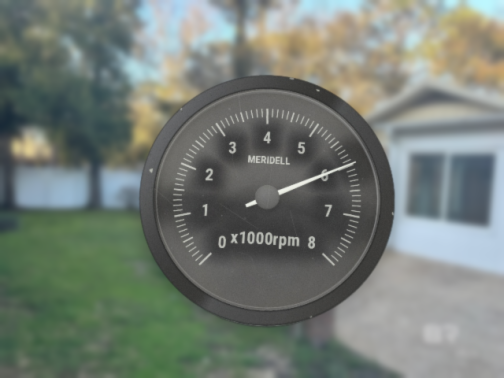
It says 6000 rpm
